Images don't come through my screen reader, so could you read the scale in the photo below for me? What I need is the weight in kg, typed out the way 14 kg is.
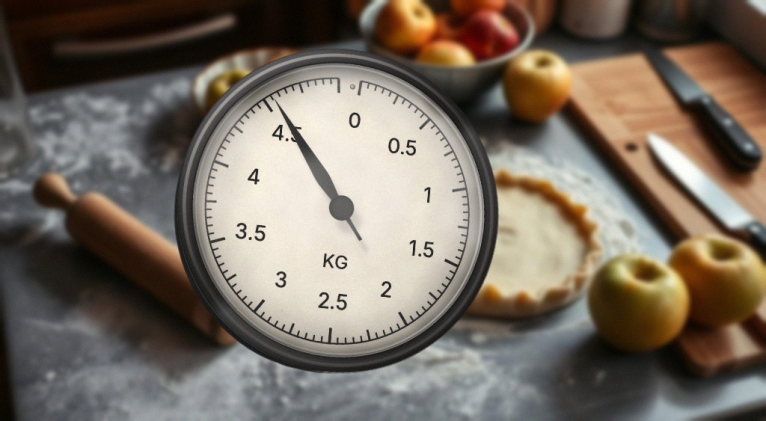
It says 4.55 kg
